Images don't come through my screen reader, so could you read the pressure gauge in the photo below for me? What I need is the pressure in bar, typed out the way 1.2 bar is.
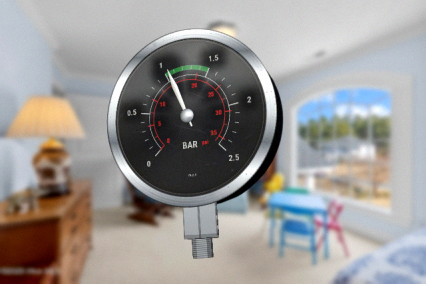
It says 1.05 bar
